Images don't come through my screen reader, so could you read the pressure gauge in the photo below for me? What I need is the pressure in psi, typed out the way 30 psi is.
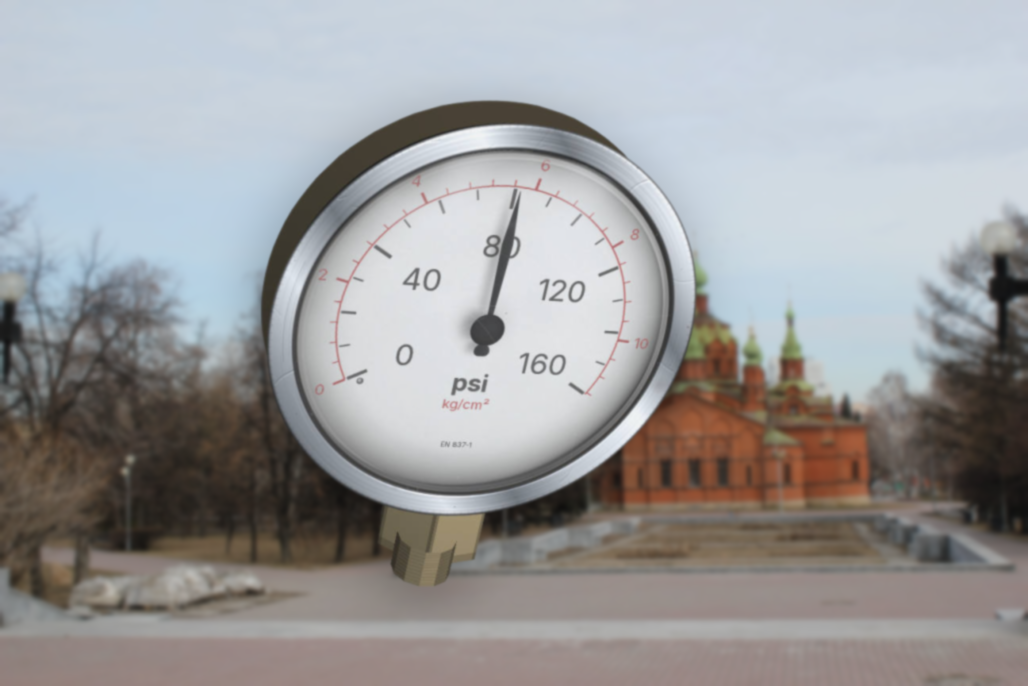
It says 80 psi
